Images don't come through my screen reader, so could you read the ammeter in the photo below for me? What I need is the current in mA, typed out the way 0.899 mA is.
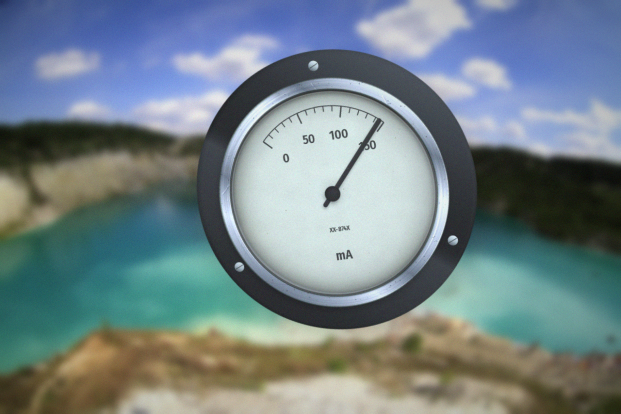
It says 145 mA
